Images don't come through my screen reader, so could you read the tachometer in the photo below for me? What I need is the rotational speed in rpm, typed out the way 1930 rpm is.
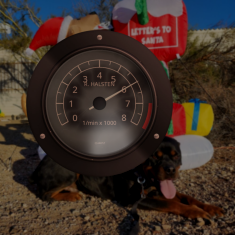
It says 6000 rpm
